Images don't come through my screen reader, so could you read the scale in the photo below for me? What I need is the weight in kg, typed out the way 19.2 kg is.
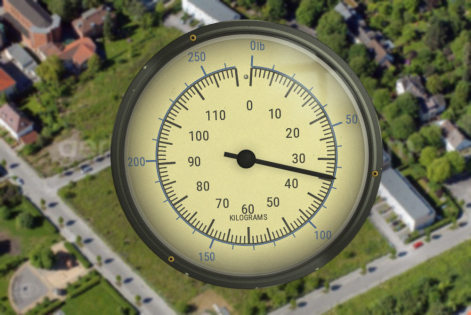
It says 34 kg
